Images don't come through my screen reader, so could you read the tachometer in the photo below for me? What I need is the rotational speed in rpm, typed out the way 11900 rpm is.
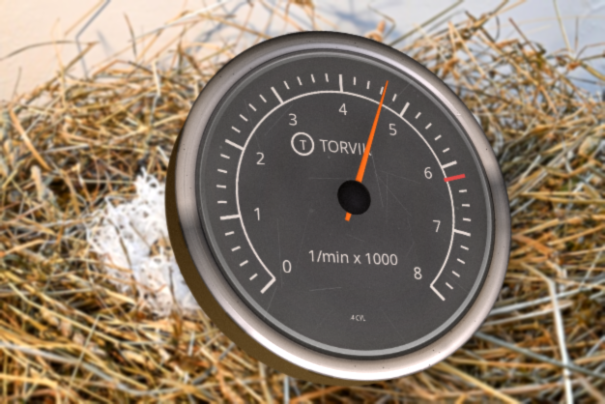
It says 4600 rpm
